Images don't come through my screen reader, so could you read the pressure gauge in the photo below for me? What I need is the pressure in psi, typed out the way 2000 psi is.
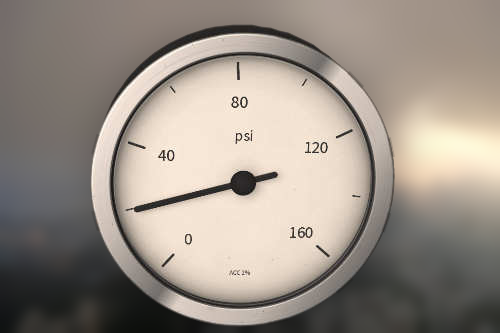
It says 20 psi
